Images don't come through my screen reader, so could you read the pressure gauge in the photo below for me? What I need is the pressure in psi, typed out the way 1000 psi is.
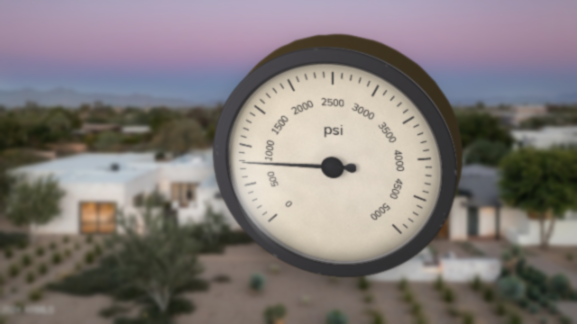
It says 800 psi
